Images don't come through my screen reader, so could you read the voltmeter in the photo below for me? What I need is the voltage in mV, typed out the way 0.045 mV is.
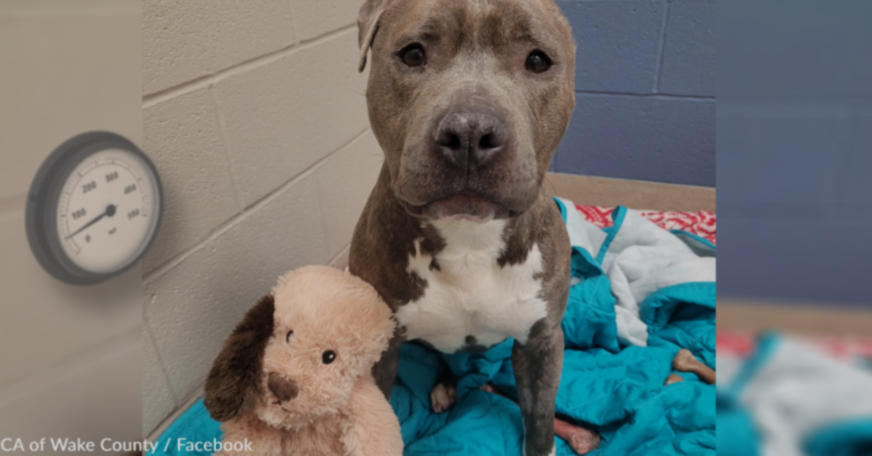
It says 50 mV
